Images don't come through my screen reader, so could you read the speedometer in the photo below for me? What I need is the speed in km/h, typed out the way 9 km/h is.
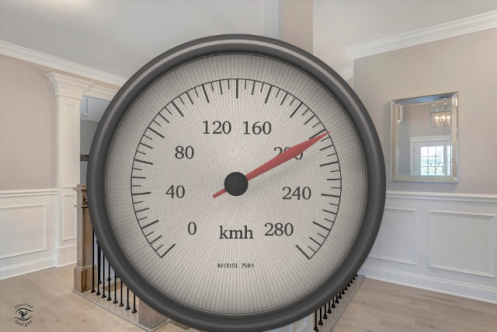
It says 202.5 km/h
